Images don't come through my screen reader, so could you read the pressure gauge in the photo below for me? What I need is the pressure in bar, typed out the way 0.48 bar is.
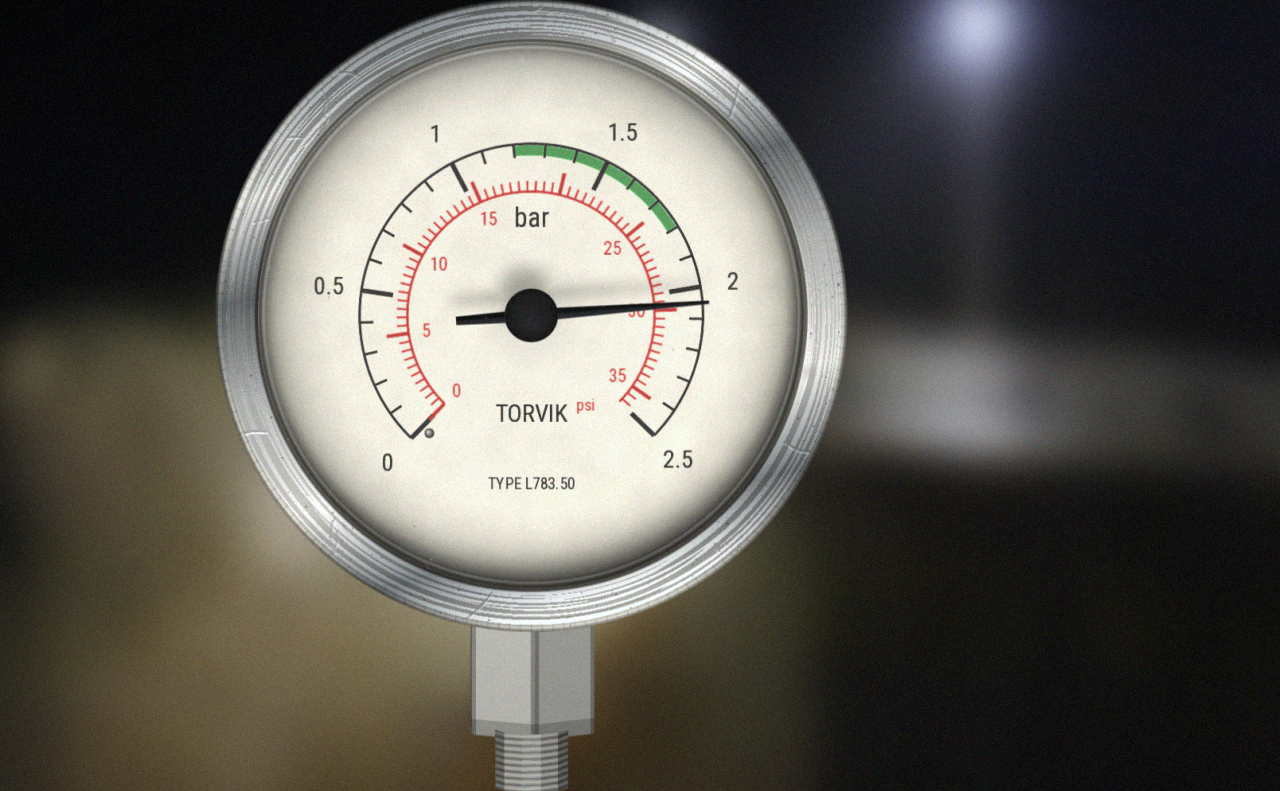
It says 2.05 bar
